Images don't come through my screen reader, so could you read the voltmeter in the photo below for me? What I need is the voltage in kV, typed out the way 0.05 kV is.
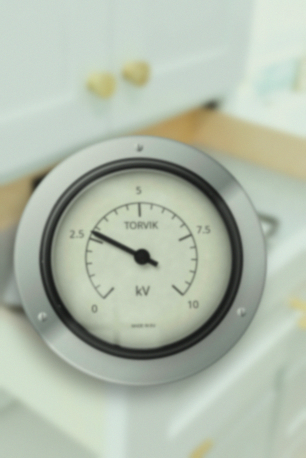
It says 2.75 kV
